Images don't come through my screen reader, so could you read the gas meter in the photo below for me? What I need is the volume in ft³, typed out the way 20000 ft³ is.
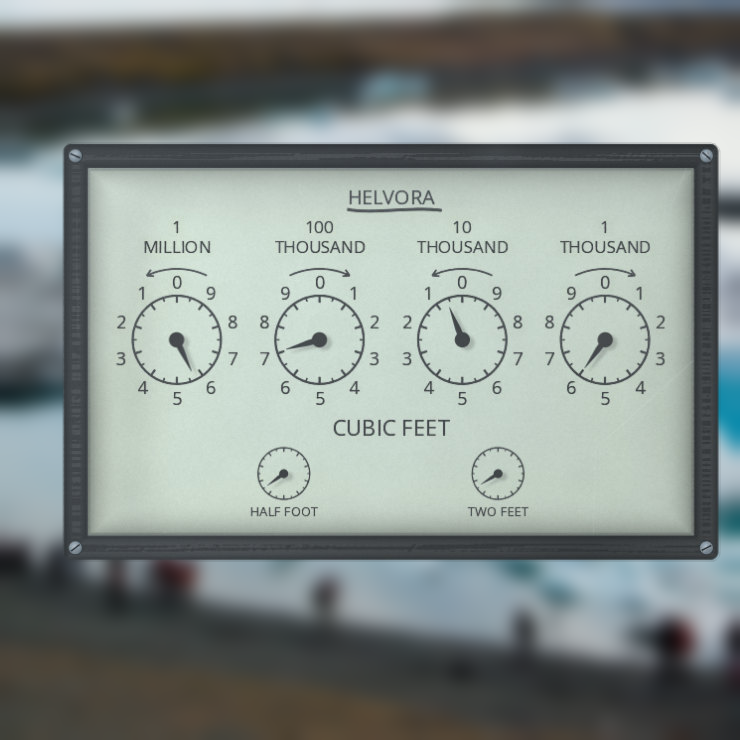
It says 570600 ft³
